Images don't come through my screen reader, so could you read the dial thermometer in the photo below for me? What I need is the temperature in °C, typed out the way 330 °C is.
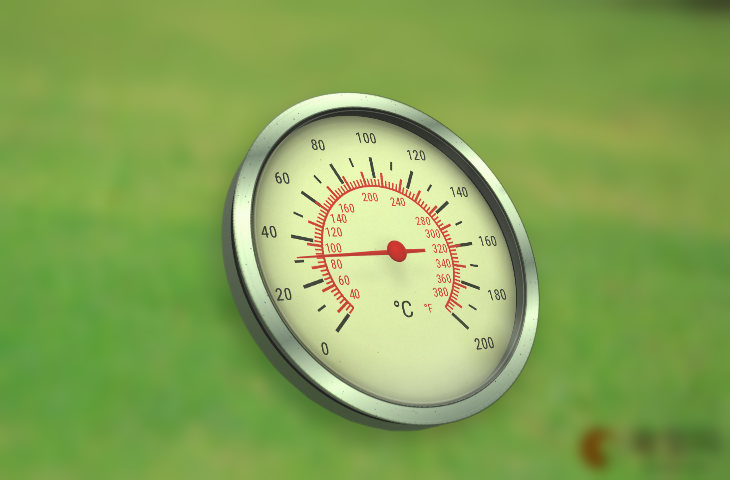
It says 30 °C
